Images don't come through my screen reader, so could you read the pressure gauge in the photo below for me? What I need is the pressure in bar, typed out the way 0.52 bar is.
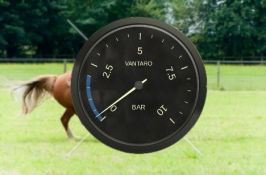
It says 0.25 bar
